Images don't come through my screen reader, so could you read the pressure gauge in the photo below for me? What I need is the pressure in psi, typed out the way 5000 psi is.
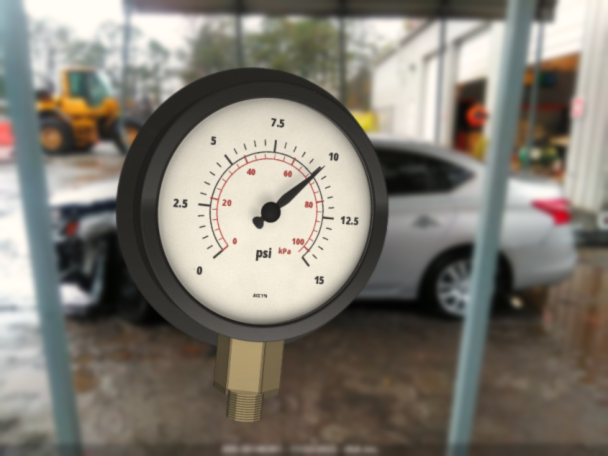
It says 10 psi
